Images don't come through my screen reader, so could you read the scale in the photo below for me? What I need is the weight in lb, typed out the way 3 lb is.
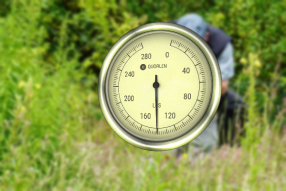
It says 140 lb
